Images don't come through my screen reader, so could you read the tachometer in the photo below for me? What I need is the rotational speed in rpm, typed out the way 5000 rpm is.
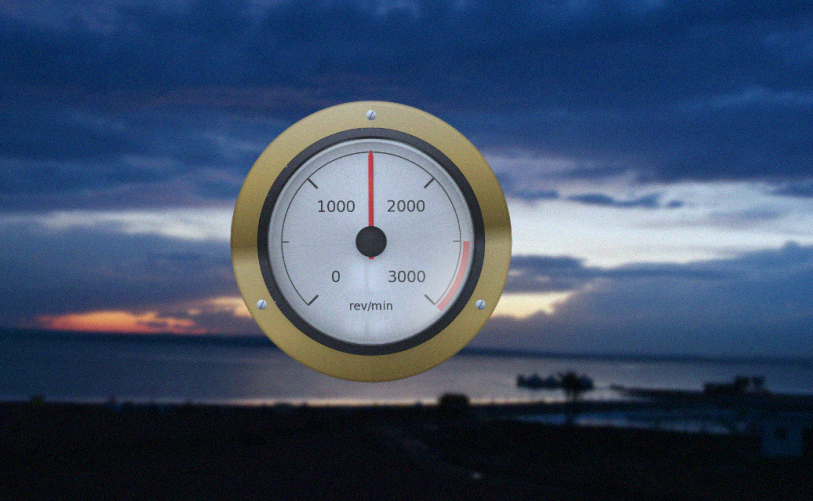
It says 1500 rpm
